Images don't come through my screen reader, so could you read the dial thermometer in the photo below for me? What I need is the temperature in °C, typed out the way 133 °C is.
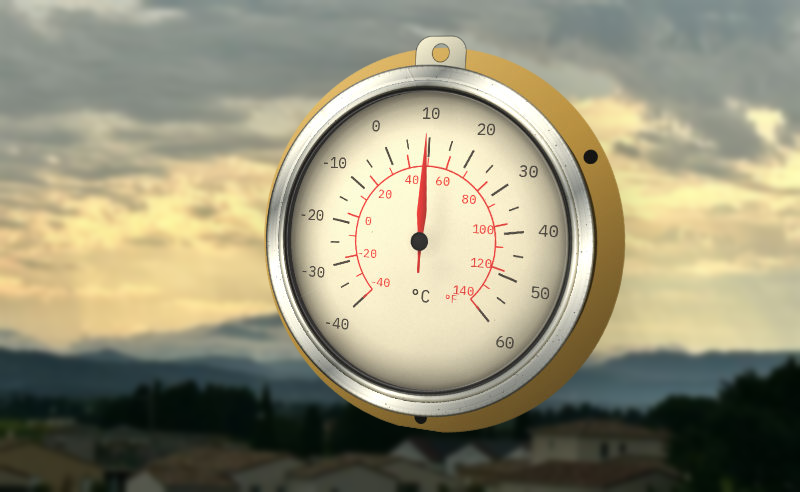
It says 10 °C
